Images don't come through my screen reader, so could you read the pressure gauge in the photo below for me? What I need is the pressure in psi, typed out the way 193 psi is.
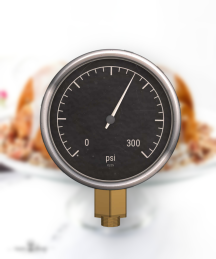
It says 180 psi
